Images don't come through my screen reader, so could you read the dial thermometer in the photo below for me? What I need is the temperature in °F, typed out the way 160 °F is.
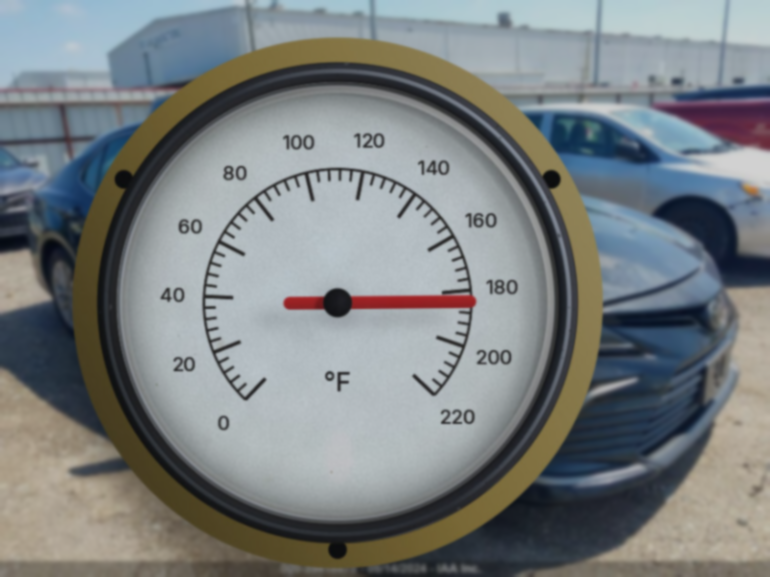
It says 184 °F
